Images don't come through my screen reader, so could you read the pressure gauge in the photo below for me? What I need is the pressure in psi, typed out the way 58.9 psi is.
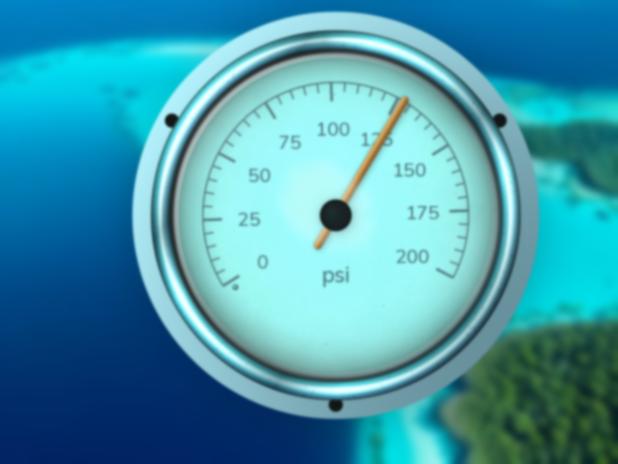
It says 127.5 psi
